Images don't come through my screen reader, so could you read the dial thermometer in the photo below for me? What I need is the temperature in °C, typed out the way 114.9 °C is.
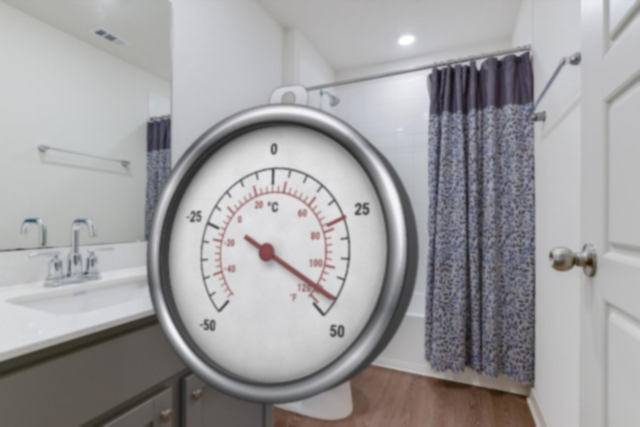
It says 45 °C
